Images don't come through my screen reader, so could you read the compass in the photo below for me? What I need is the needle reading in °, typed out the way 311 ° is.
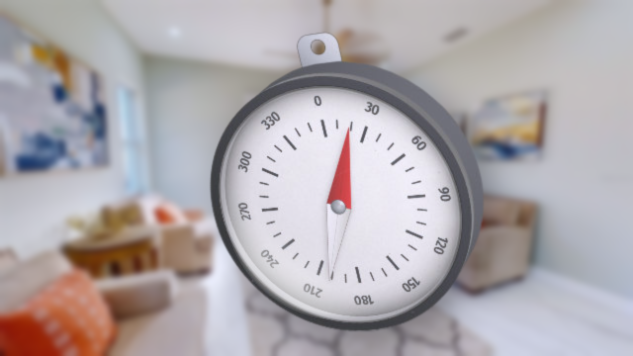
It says 20 °
